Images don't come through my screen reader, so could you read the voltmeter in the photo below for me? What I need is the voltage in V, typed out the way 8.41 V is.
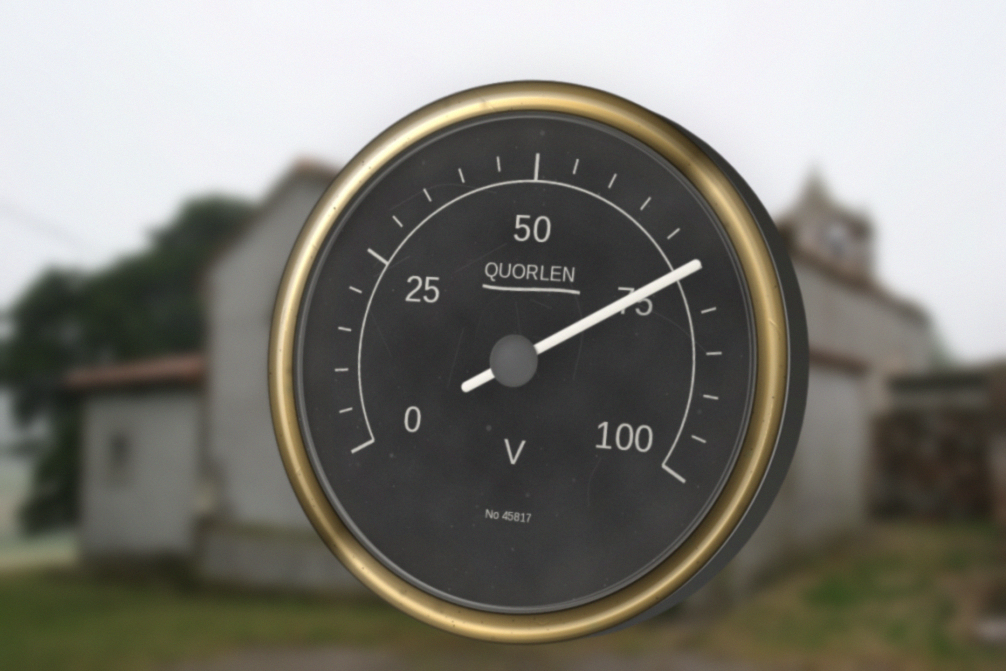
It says 75 V
